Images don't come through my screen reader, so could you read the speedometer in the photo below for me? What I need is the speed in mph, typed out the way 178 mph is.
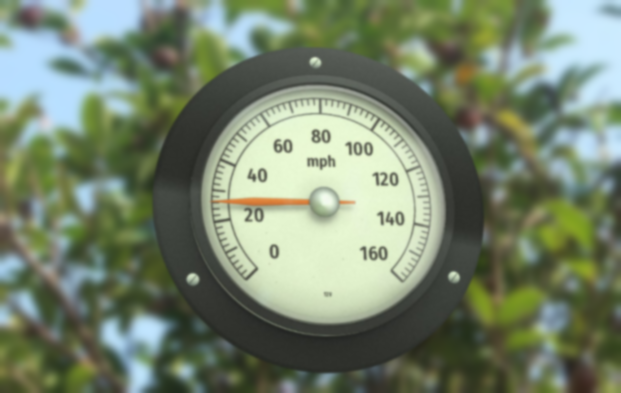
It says 26 mph
